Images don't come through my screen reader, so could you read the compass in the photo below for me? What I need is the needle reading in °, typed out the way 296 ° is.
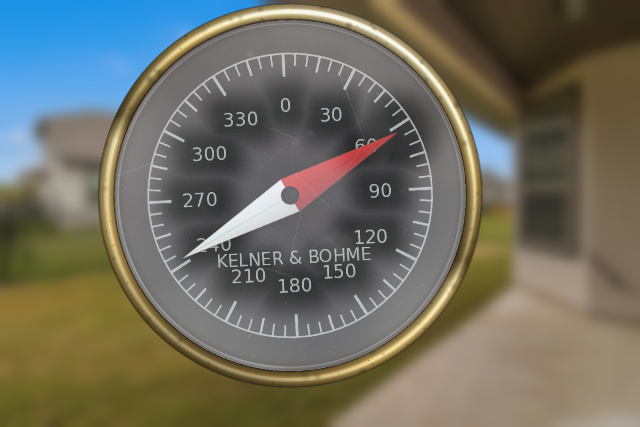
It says 62.5 °
